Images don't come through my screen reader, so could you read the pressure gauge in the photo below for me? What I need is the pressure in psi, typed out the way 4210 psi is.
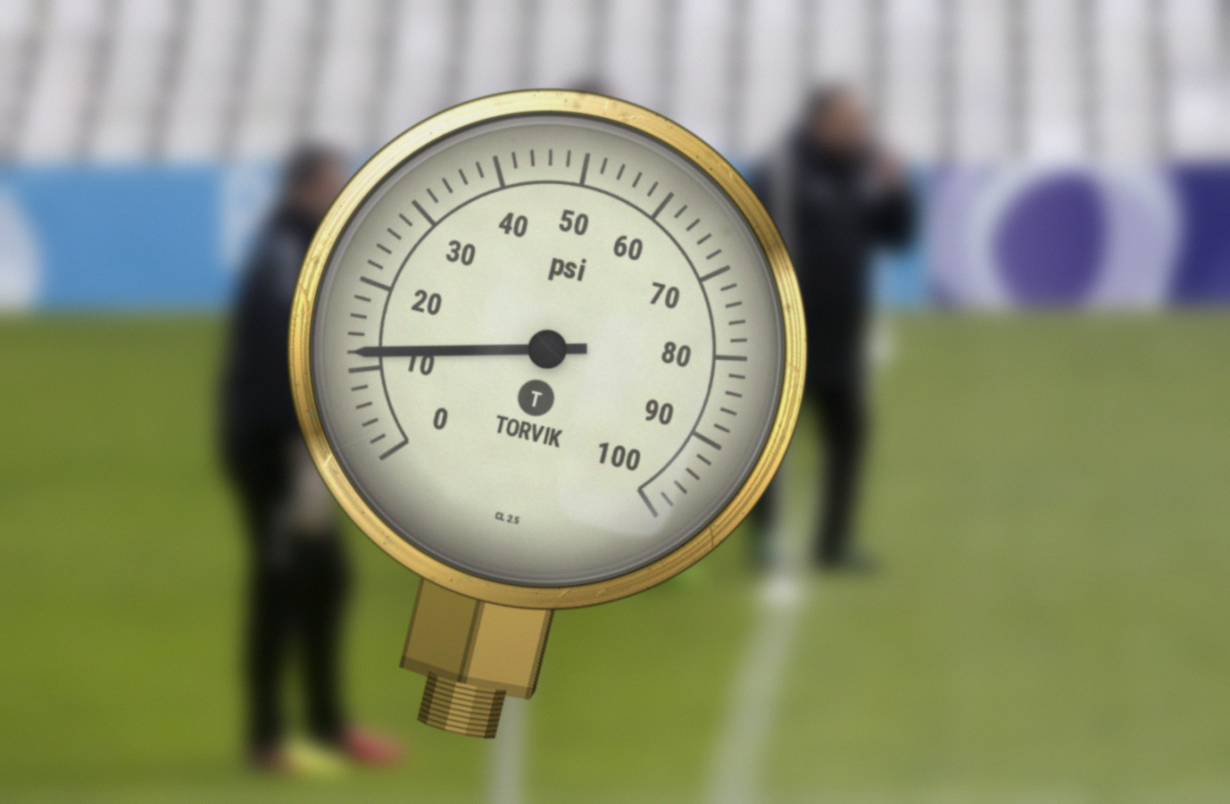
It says 12 psi
